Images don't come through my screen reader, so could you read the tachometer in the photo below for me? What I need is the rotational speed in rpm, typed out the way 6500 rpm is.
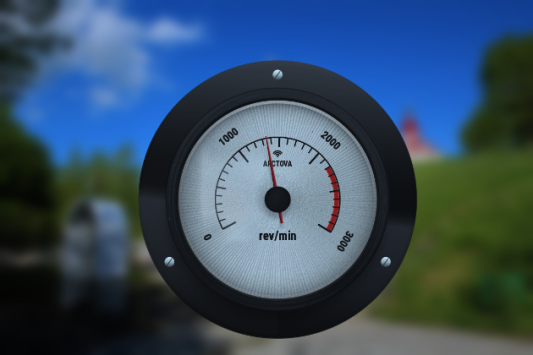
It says 1350 rpm
